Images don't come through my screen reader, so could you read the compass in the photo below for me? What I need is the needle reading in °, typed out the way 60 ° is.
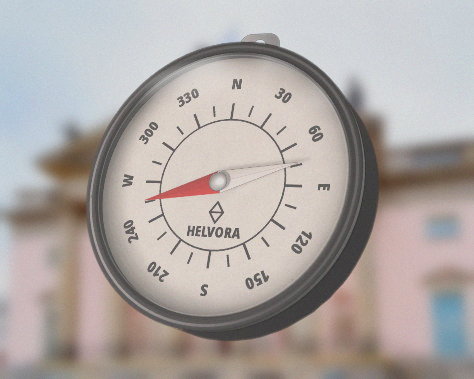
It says 255 °
